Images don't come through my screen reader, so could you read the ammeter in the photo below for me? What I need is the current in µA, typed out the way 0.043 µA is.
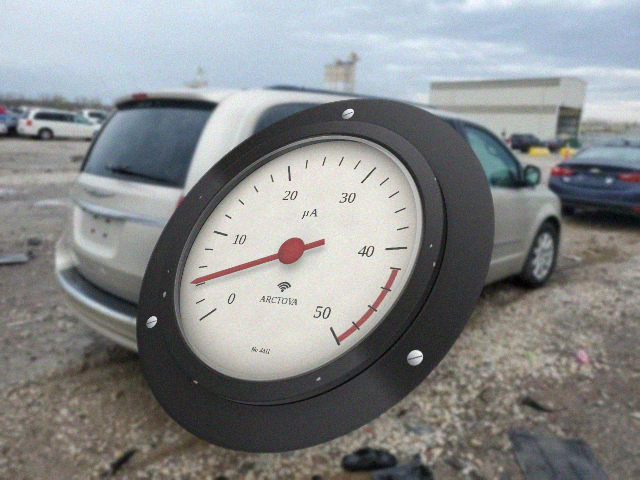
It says 4 µA
